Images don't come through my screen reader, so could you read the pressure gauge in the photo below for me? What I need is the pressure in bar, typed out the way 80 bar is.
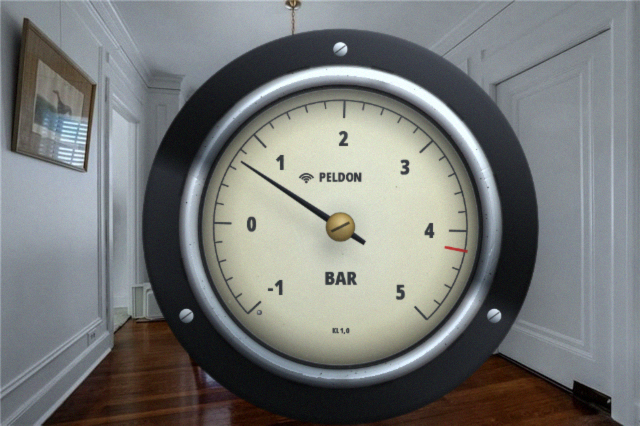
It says 0.7 bar
